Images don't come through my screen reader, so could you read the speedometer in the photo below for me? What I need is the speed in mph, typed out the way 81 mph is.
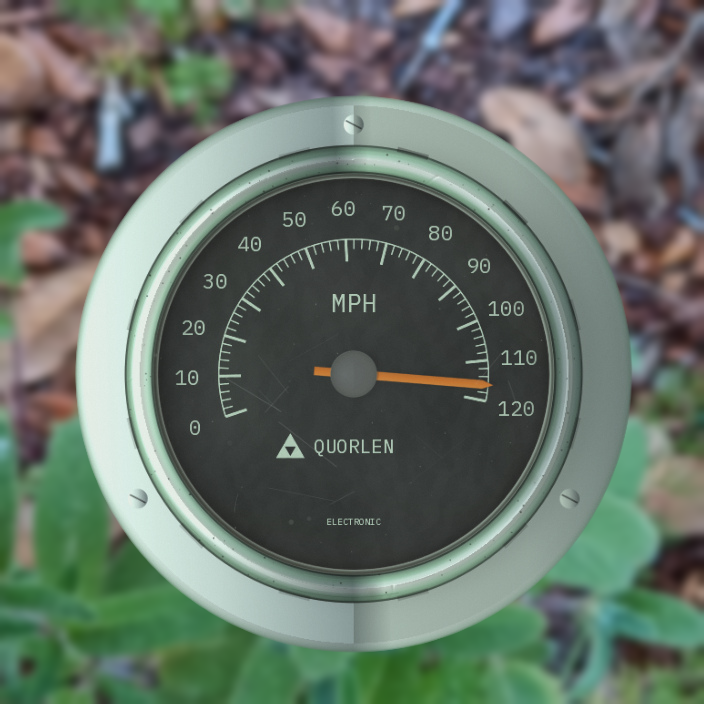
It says 116 mph
